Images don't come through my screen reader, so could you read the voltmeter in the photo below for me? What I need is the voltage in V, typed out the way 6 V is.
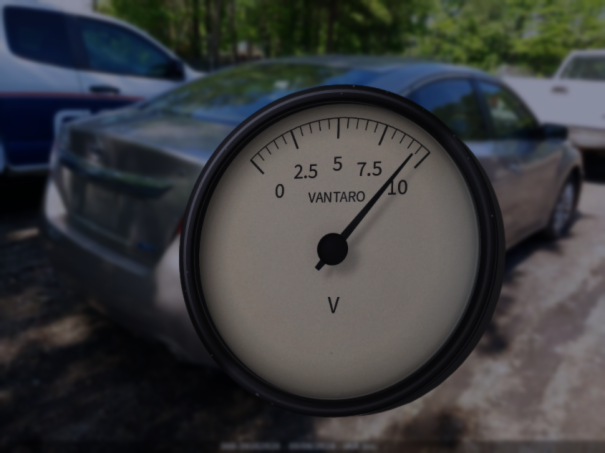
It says 9.5 V
